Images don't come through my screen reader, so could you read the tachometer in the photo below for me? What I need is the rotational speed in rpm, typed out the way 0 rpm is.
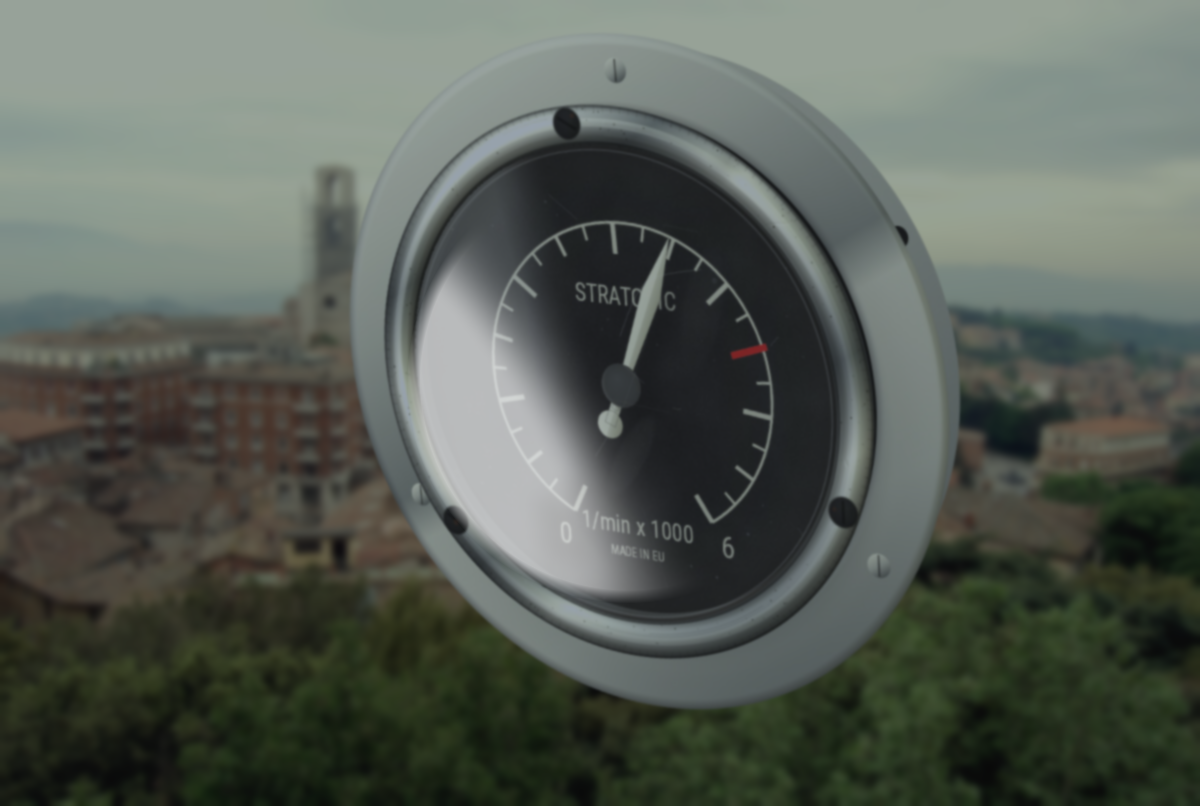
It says 3500 rpm
